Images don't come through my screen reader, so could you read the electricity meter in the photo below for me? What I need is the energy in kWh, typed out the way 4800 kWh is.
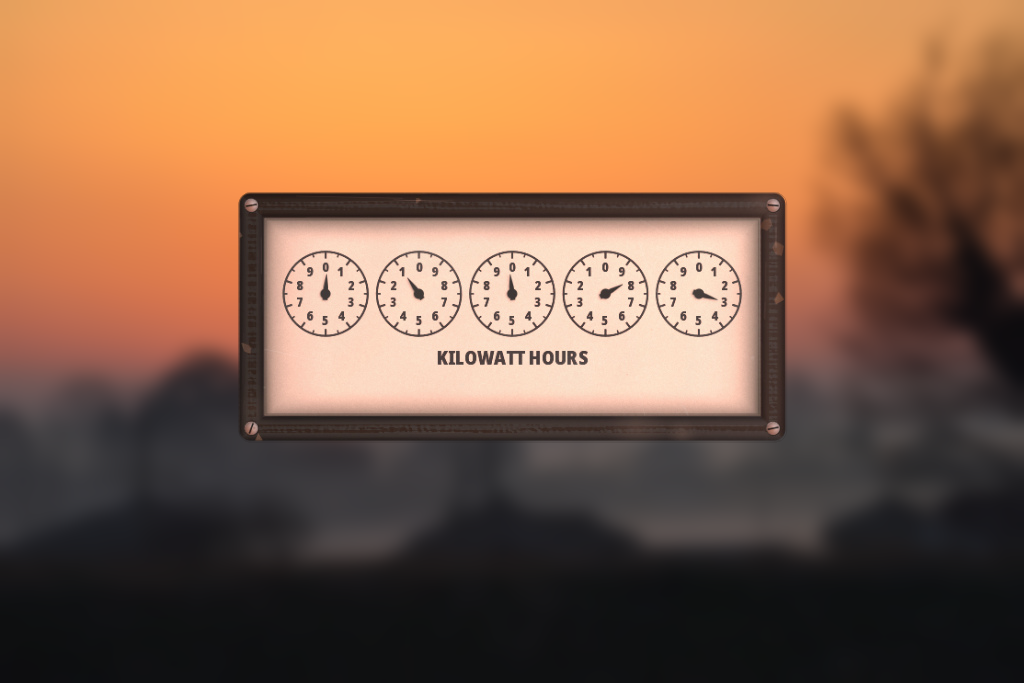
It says 983 kWh
